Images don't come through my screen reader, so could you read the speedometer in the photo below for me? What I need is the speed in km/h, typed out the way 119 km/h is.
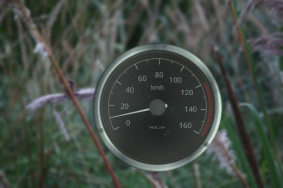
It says 10 km/h
